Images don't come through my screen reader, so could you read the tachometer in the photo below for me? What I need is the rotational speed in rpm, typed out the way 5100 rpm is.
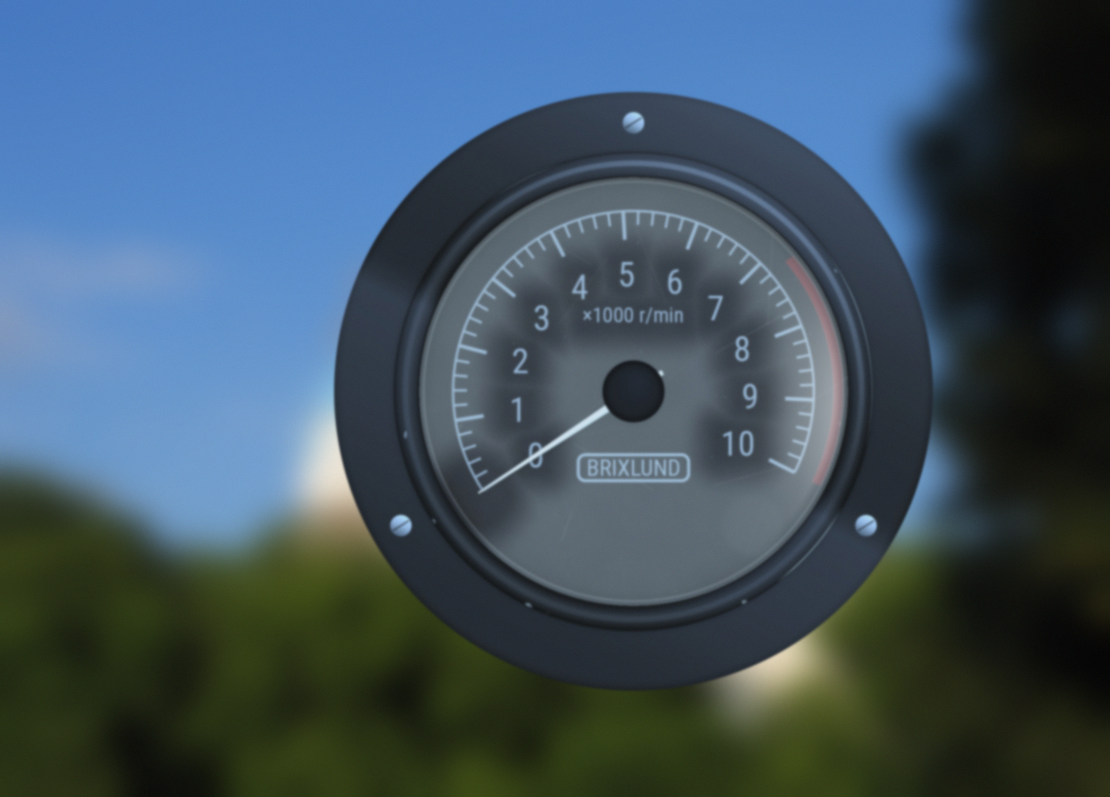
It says 0 rpm
